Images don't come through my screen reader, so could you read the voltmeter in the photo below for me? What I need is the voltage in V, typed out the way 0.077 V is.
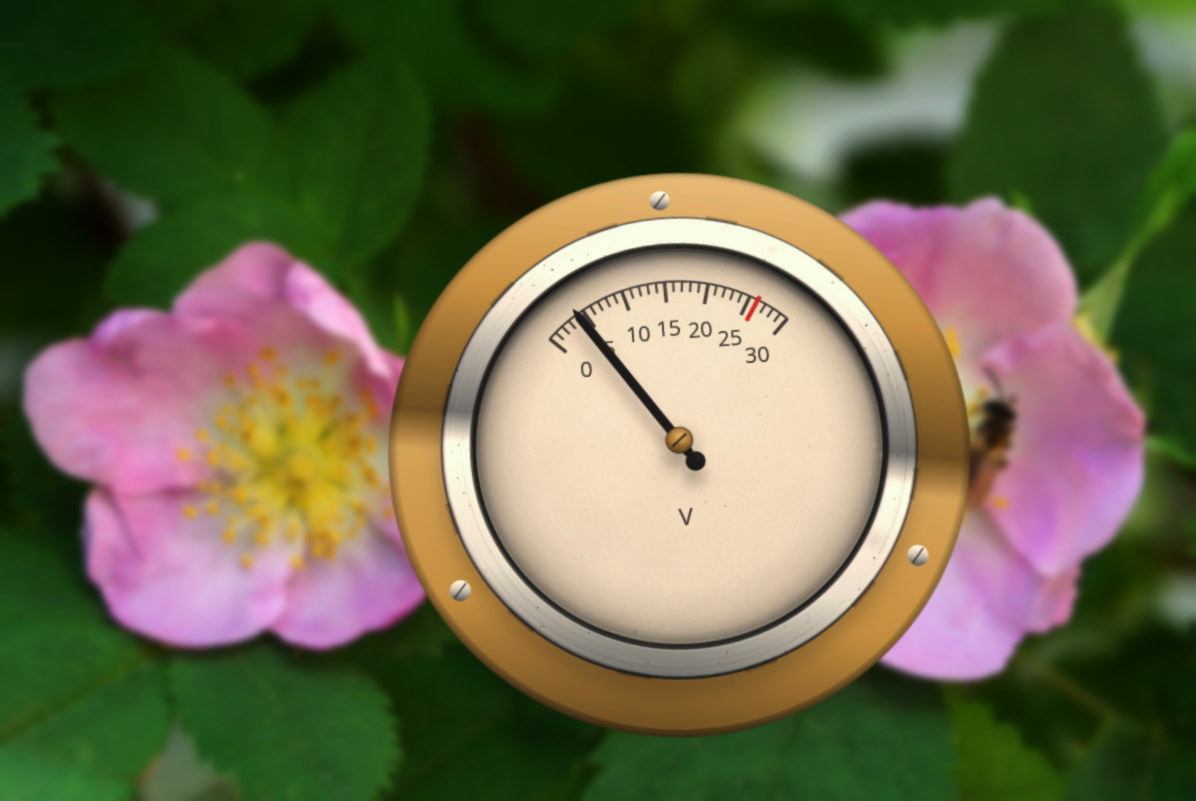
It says 4 V
